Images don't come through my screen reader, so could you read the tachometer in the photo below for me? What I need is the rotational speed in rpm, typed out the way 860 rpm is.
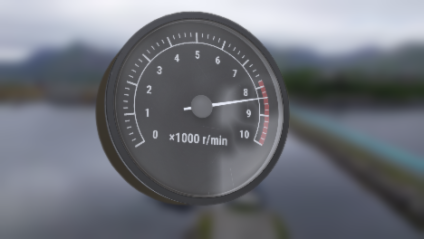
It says 8400 rpm
